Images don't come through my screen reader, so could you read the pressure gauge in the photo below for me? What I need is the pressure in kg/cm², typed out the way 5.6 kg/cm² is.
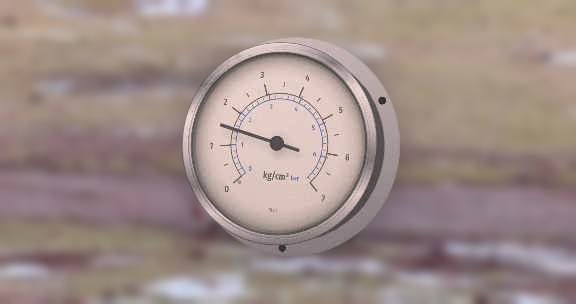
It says 1.5 kg/cm²
